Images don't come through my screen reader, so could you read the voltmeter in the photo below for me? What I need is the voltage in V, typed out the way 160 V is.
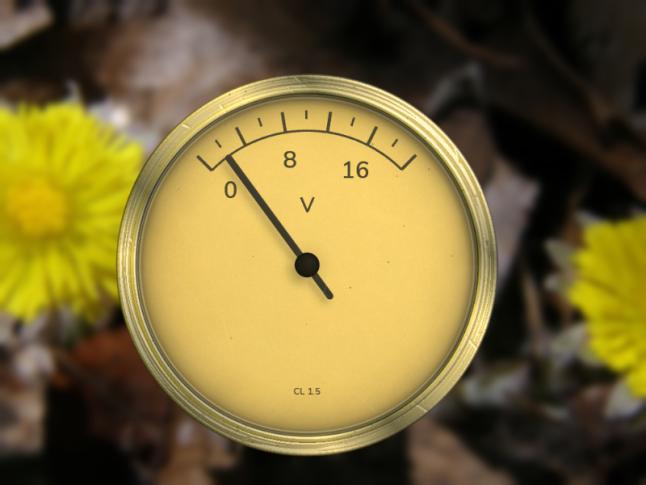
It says 2 V
